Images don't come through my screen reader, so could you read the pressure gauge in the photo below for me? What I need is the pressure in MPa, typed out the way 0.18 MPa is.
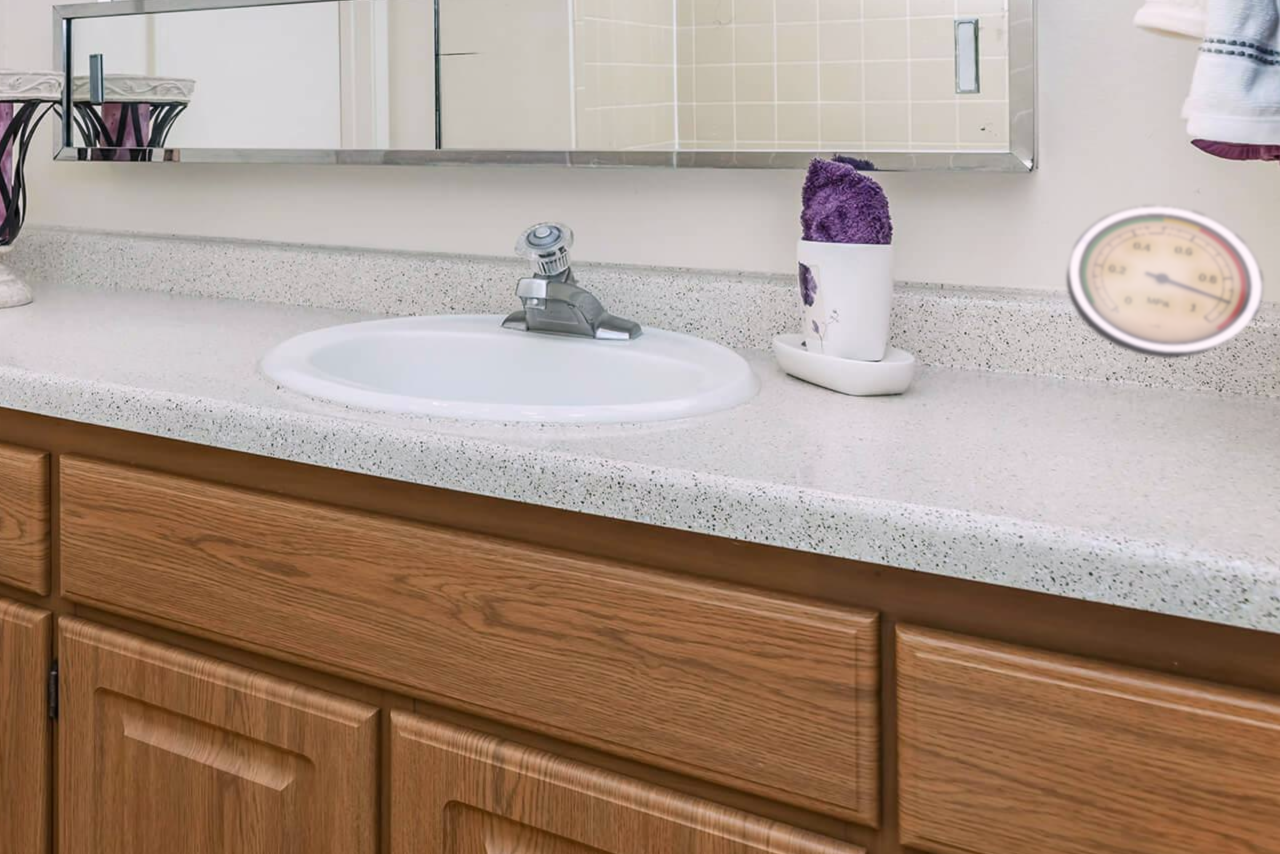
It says 0.9 MPa
